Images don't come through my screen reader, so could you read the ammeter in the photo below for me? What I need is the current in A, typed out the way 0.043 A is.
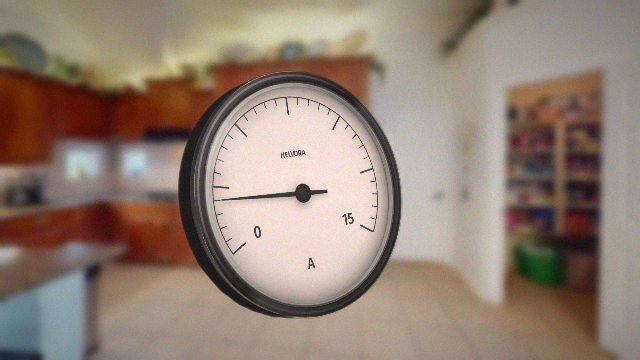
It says 2 A
